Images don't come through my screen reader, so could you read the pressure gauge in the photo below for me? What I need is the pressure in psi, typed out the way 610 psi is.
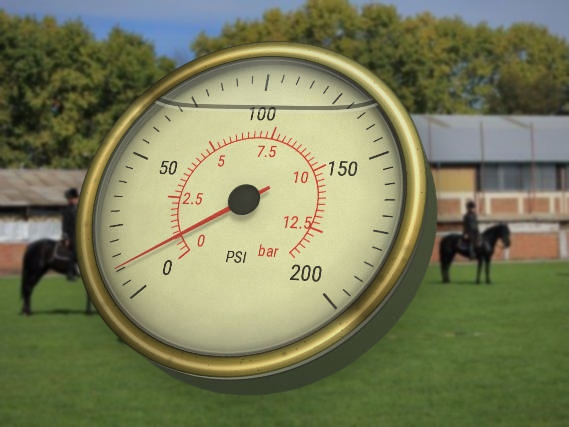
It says 10 psi
